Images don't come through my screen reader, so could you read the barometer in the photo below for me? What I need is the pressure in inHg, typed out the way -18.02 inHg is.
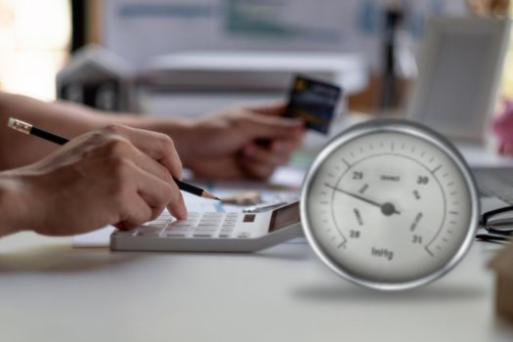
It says 28.7 inHg
